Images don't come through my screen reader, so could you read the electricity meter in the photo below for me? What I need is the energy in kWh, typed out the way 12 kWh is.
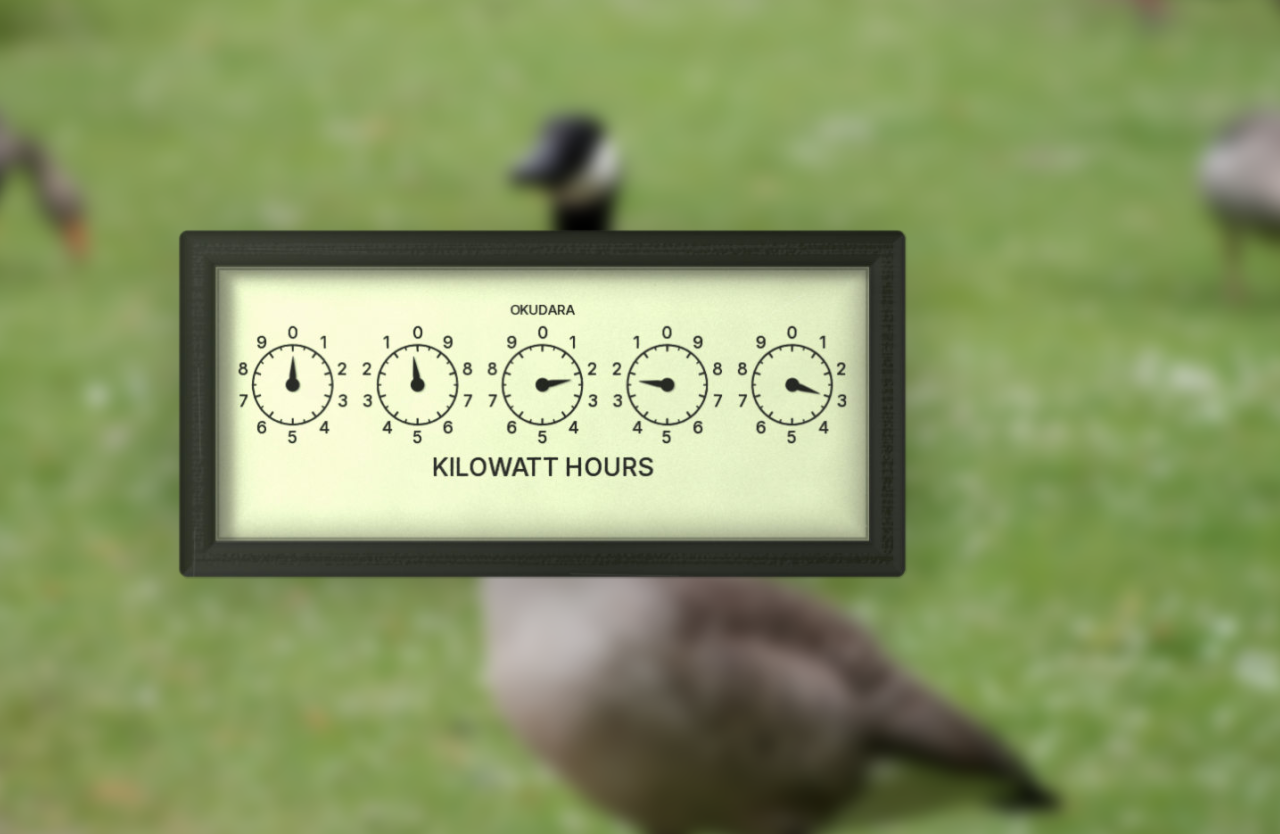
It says 223 kWh
